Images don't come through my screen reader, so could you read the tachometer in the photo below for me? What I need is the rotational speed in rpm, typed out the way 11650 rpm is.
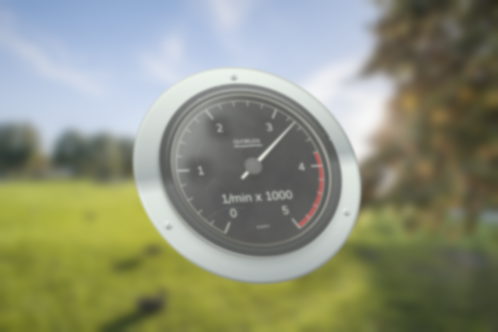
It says 3300 rpm
